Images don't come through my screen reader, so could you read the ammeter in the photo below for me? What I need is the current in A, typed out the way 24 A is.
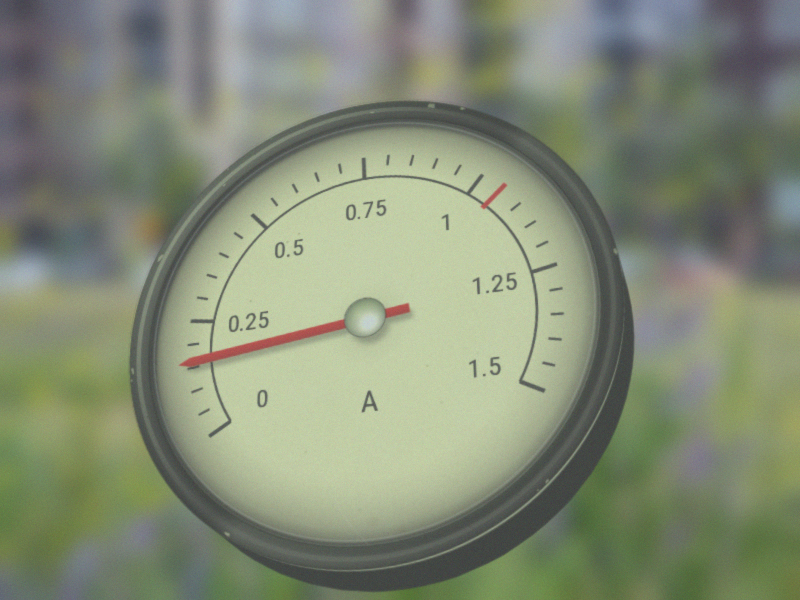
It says 0.15 A
